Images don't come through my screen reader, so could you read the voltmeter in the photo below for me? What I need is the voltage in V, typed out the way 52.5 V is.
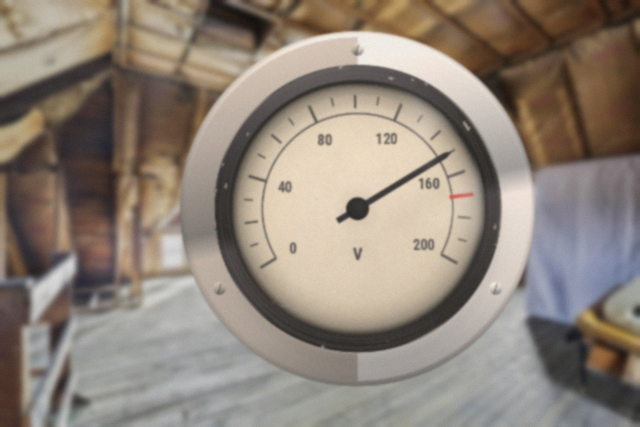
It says 150 V
